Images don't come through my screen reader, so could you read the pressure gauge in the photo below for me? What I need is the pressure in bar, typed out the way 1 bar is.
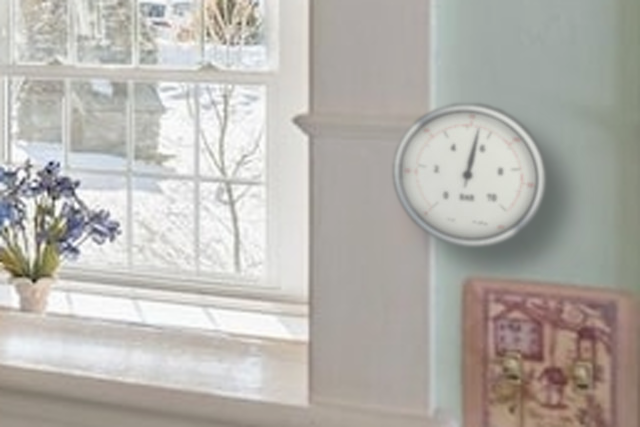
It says 5.5 bar
